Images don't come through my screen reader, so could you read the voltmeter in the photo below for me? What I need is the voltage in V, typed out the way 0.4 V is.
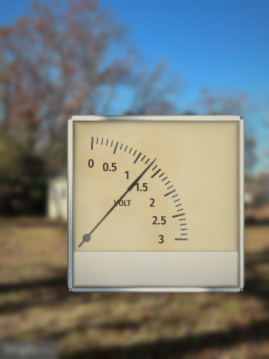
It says 1.3 V
